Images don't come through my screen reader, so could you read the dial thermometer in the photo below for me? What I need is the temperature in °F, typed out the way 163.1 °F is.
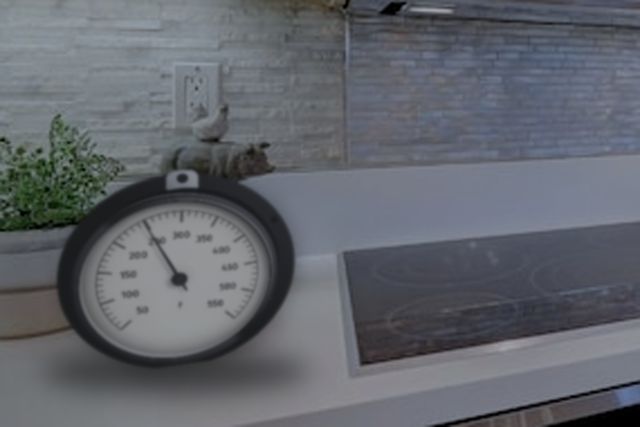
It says 250 °F
